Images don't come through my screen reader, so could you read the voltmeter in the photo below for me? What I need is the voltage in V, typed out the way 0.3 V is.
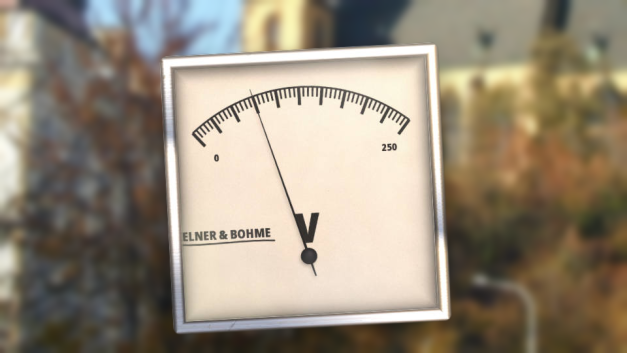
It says 75 V
